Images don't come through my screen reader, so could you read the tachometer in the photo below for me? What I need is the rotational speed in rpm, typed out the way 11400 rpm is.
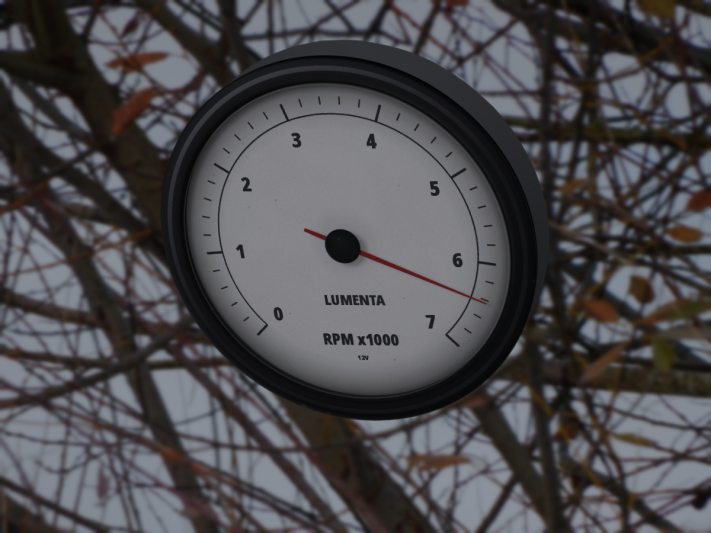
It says 6400 rpm
